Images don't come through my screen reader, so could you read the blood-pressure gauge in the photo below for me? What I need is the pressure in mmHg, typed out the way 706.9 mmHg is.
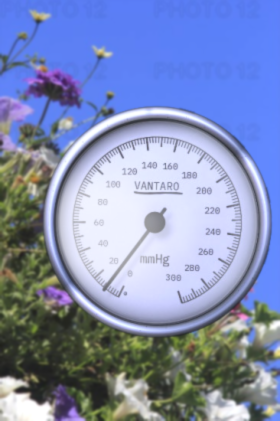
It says 10 mmHg
